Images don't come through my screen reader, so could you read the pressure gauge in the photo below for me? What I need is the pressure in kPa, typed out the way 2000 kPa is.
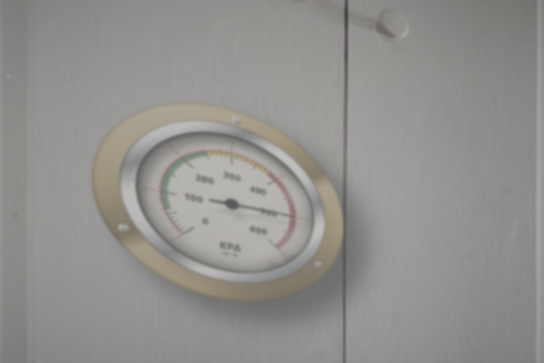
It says 500 kPa
